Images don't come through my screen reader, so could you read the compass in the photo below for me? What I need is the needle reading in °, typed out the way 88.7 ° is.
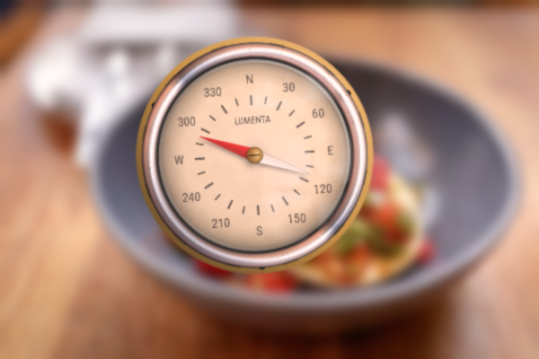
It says 292.5 °
